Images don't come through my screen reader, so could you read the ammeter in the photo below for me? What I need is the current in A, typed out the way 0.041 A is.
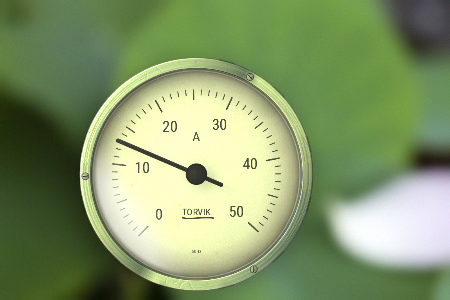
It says 13 A
